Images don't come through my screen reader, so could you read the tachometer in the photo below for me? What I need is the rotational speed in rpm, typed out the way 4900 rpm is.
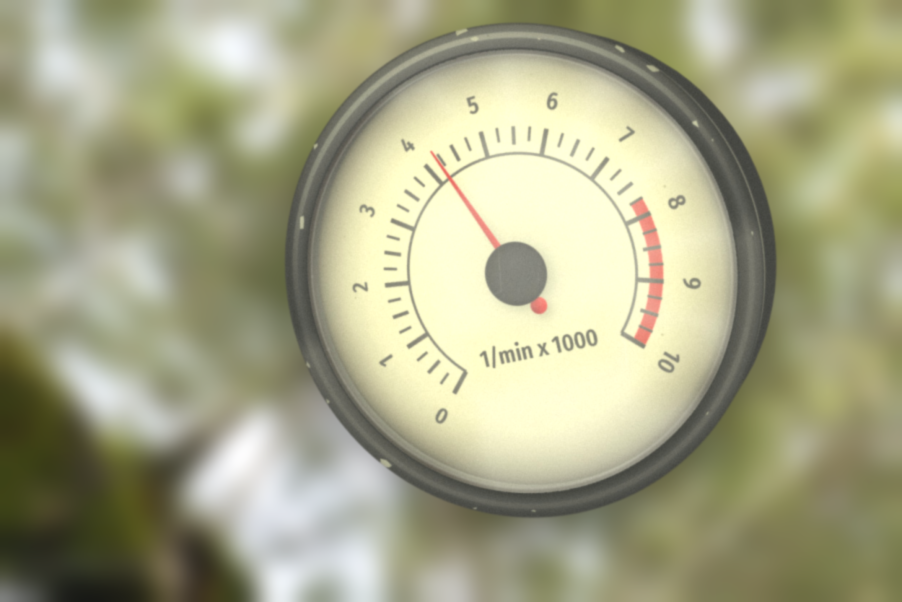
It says 4250 rpm
